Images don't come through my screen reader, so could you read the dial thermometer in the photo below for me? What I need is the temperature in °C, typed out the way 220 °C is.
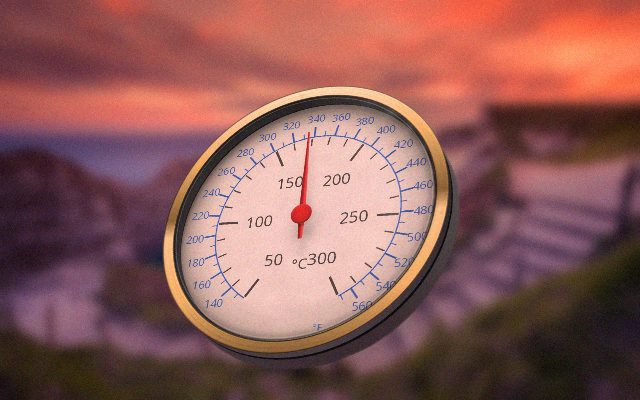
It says 170 °C
